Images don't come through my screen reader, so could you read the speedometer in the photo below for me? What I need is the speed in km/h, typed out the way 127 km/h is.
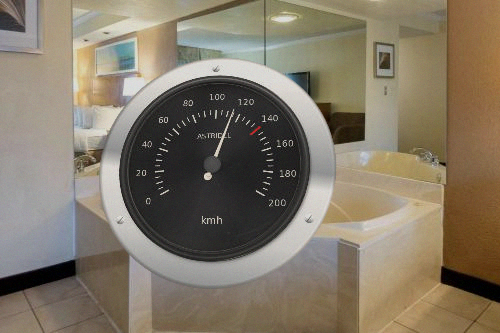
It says 115 km/h
